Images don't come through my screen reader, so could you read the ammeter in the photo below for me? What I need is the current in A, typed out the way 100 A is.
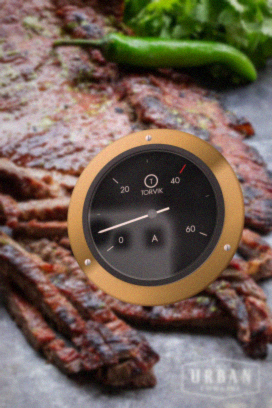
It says 5 A
